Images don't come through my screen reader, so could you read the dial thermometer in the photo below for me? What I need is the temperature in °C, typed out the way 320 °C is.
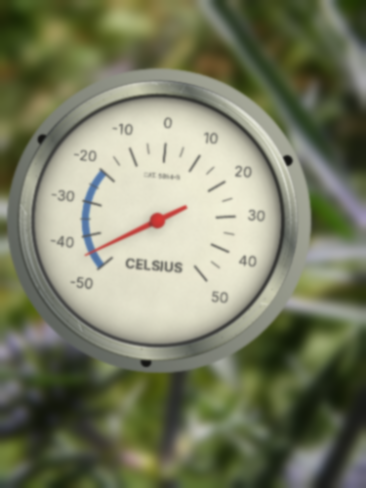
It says -45 °C
